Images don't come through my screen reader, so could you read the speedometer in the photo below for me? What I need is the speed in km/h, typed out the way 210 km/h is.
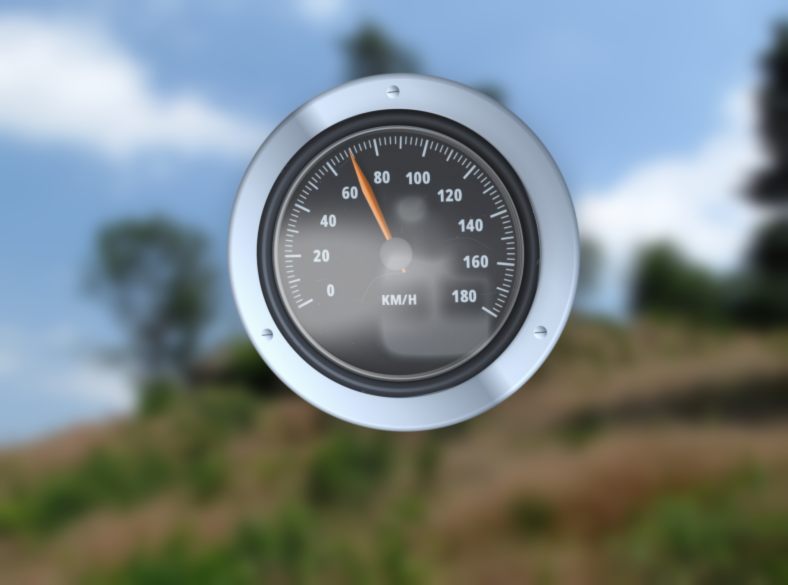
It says 70 km/h
